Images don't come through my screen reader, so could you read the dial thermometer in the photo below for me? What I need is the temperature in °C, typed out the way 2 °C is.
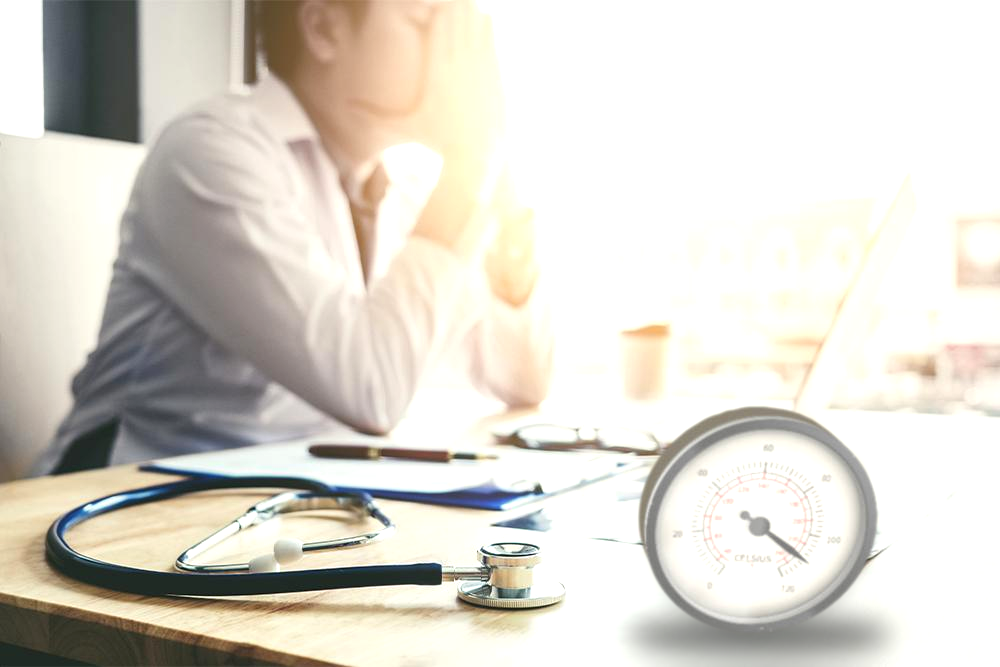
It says 110 °C
